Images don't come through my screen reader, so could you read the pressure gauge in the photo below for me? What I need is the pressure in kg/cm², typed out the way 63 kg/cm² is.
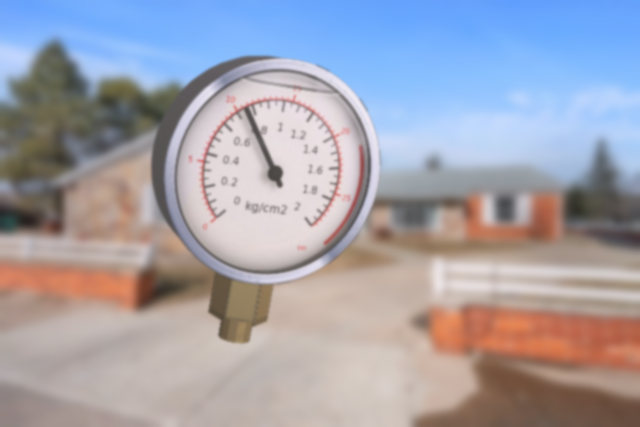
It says 0.75 kg/cm²
